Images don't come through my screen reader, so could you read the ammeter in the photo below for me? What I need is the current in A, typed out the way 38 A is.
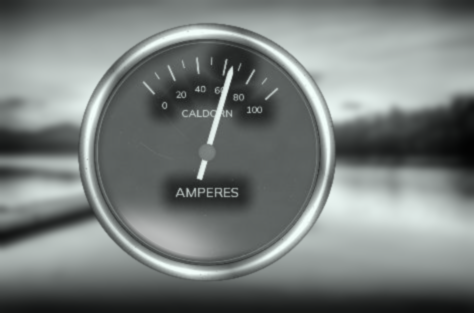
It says 65 A
